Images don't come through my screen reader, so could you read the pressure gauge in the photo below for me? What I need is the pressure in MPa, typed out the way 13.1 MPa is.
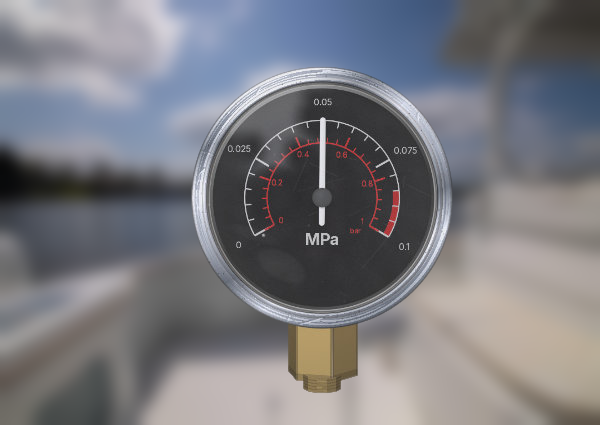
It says 0.05 MPa
